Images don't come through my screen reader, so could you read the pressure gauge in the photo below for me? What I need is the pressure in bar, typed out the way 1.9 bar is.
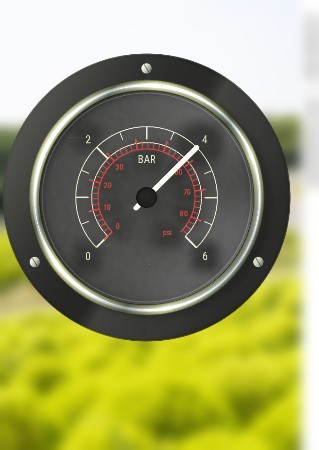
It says 4 bar
